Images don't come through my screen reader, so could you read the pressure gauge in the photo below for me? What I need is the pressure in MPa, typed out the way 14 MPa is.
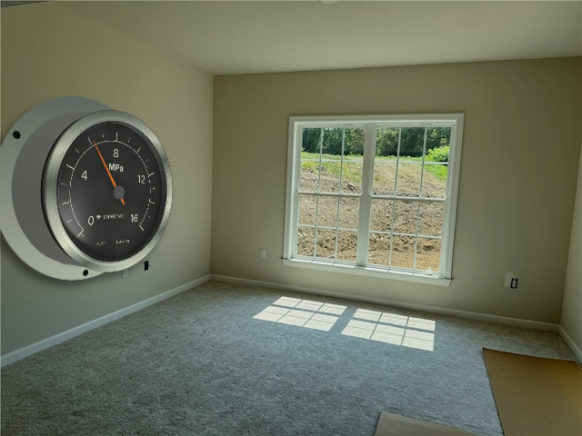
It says 6 MPa
